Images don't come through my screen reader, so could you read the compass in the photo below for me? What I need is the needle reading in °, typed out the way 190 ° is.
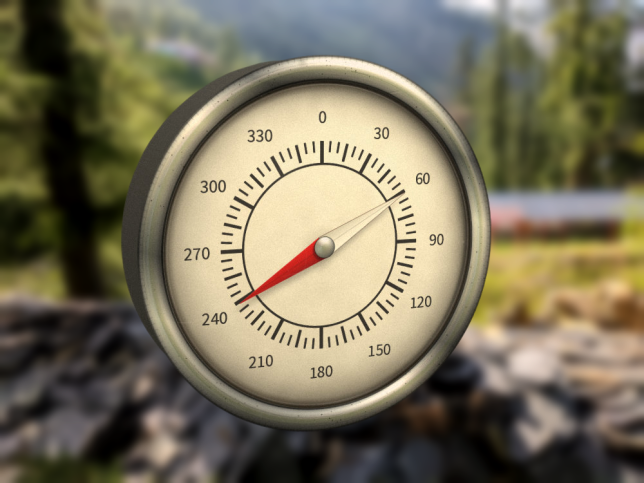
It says 240 °
